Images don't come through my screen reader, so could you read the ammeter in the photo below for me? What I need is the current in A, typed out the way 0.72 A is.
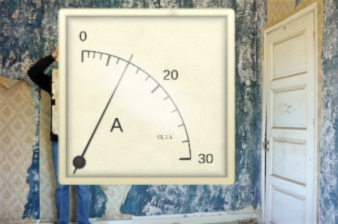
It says 14 A
